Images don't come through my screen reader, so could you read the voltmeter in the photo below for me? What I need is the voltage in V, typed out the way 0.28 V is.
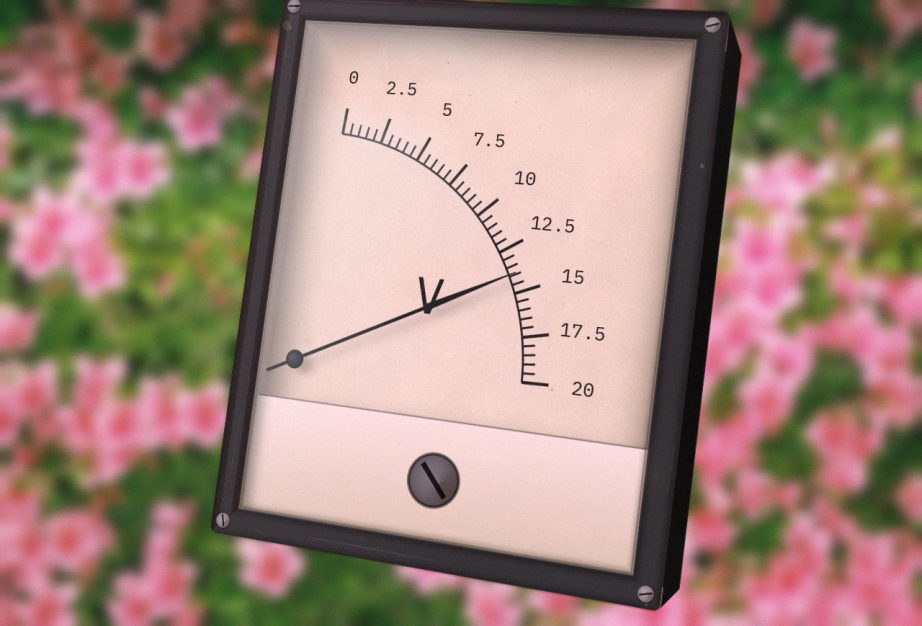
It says 14 V
